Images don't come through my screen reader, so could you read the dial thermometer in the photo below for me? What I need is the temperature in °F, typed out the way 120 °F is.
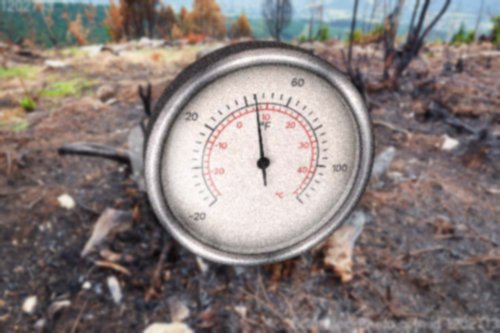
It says 44 °F
